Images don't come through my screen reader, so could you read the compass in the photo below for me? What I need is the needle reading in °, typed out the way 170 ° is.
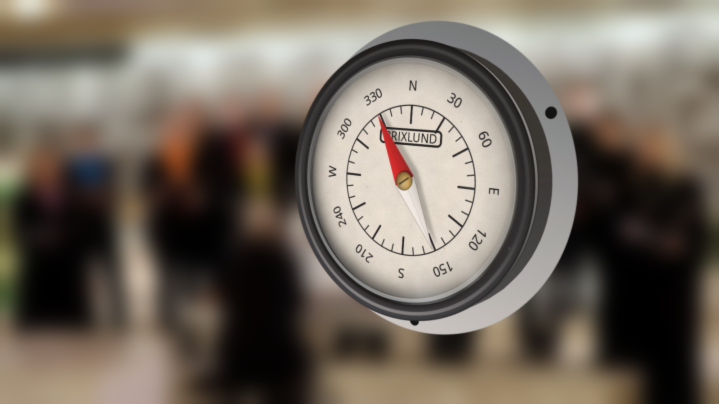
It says 330 °
